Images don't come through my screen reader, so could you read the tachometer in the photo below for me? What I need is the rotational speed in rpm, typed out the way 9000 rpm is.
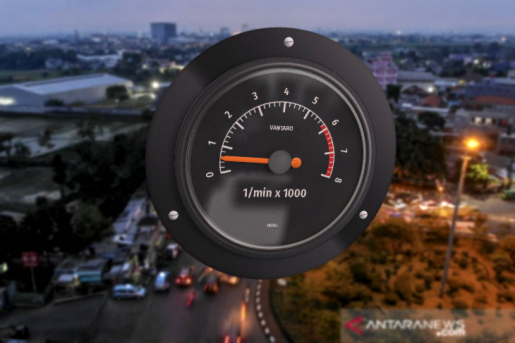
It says 600 rpm
